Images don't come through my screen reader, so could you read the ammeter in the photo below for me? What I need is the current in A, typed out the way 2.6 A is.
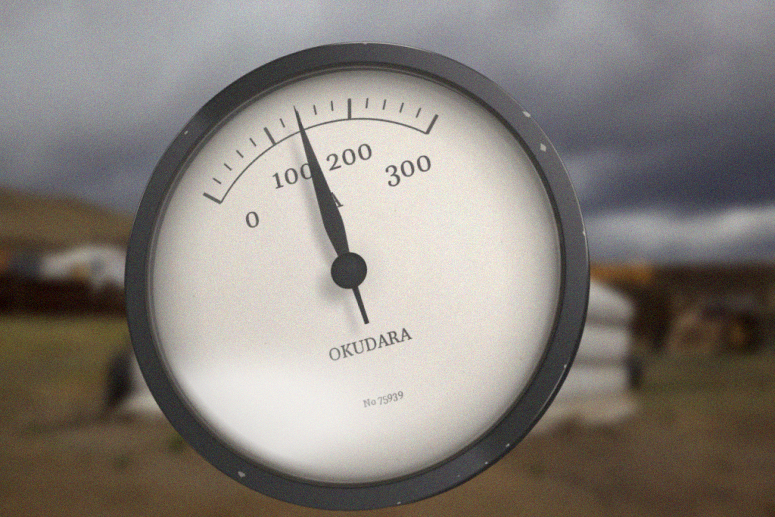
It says 140 A
